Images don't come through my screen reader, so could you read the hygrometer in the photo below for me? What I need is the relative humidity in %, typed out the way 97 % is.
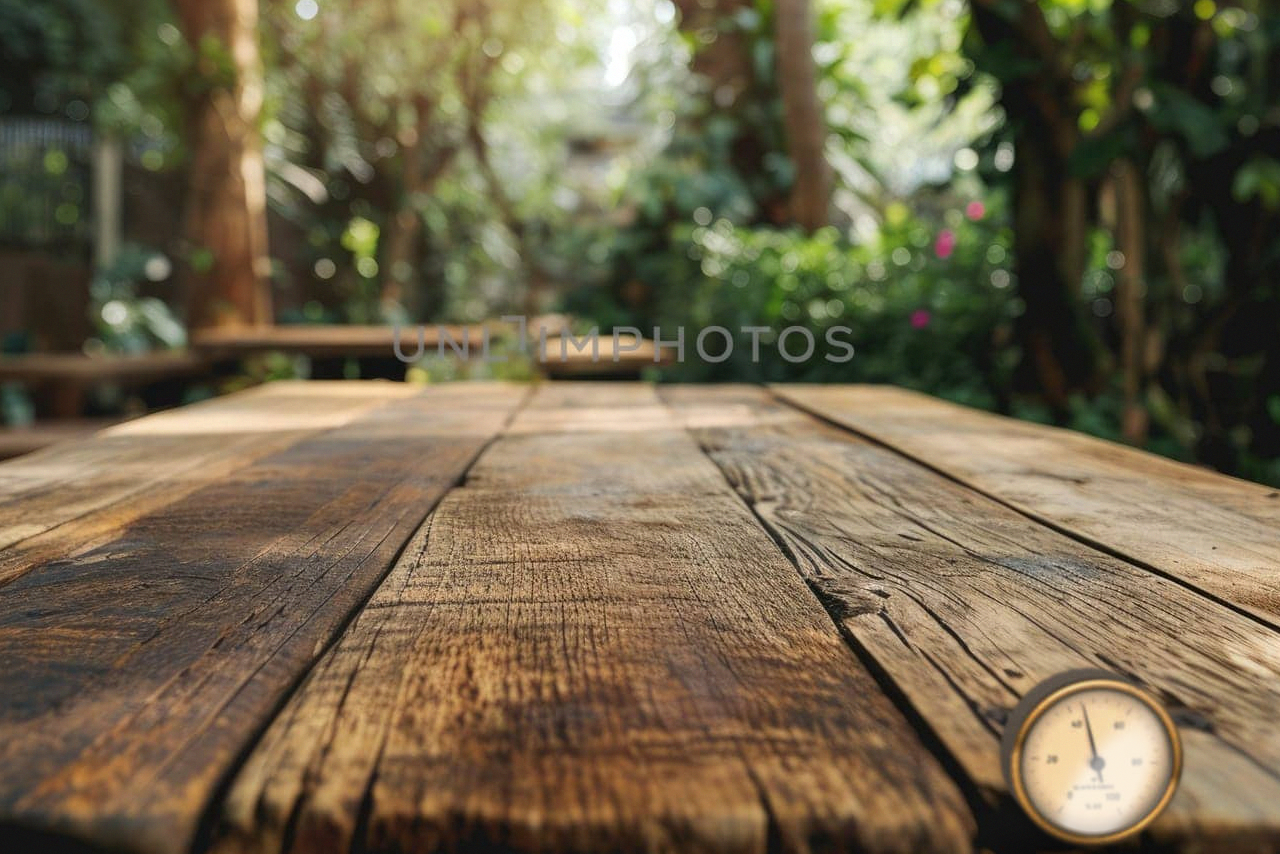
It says 44 %
